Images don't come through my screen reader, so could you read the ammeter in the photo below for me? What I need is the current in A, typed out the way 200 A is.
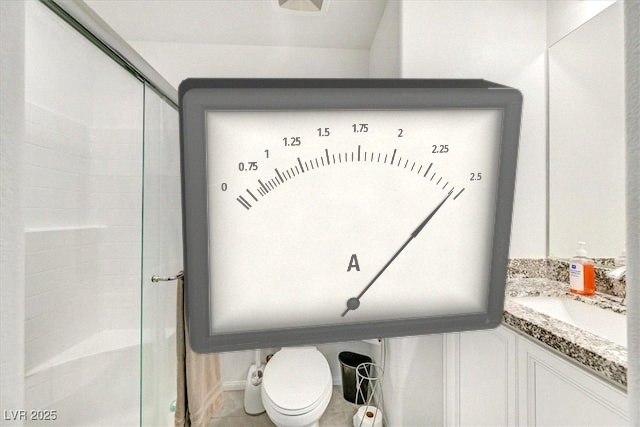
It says 2.45 A
